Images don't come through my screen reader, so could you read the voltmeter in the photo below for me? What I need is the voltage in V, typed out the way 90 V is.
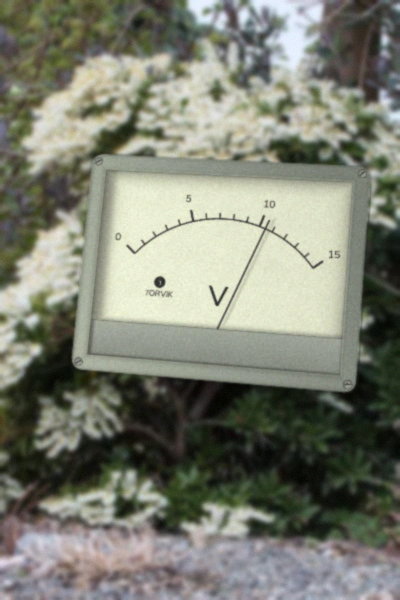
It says 10.5 V
